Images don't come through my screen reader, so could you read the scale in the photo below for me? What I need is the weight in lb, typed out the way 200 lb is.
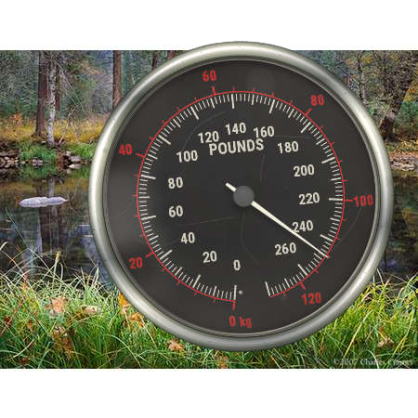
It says 248 lb
